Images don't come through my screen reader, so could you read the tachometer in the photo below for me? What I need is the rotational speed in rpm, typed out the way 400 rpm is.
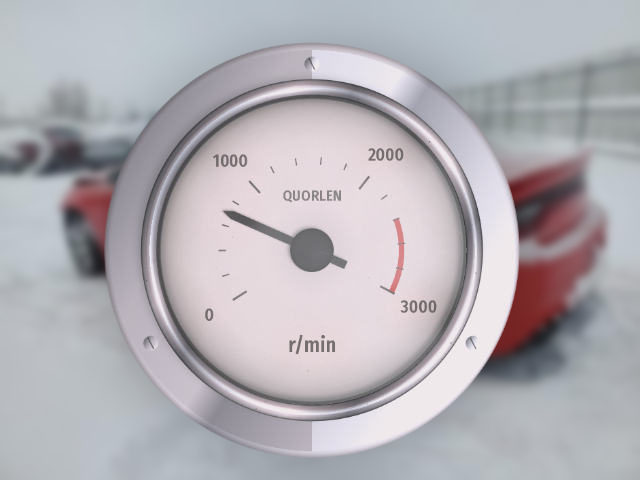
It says 700 rpm
